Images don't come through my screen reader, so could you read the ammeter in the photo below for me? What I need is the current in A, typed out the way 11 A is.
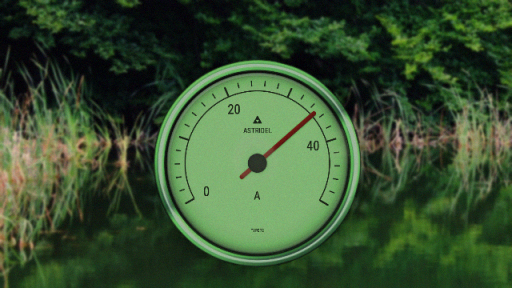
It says 35 A
